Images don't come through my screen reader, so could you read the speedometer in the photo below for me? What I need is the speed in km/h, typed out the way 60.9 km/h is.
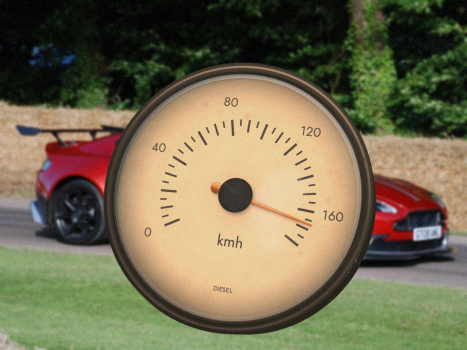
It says 167.5 km/h
